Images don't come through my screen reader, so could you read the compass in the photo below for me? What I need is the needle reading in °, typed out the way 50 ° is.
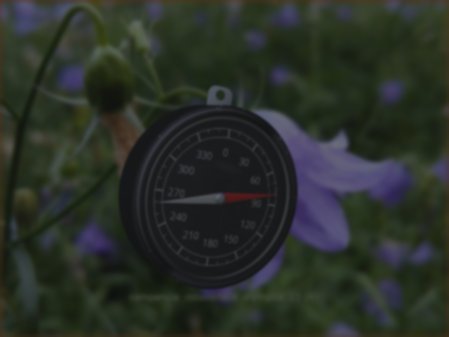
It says 80 °
